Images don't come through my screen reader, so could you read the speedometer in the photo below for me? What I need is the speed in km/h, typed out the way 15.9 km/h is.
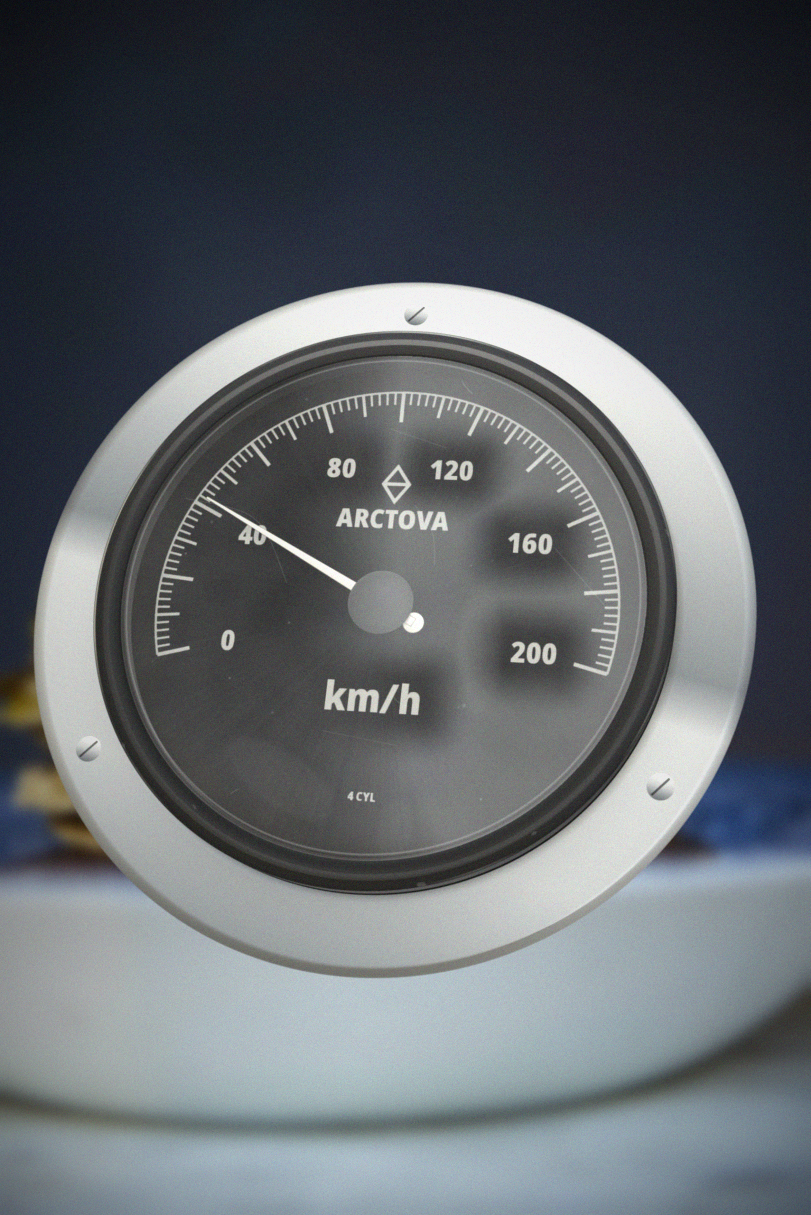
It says 42 km/h
